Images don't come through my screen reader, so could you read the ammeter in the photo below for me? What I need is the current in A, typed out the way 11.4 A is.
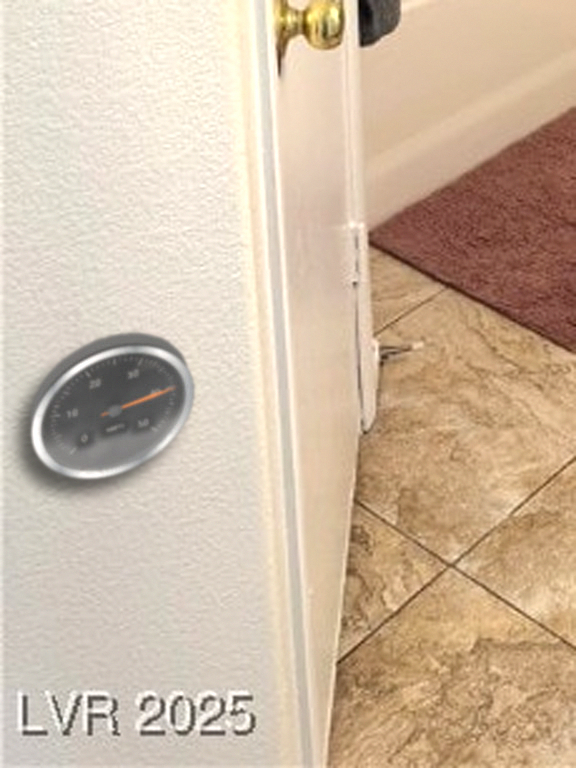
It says 40 A
